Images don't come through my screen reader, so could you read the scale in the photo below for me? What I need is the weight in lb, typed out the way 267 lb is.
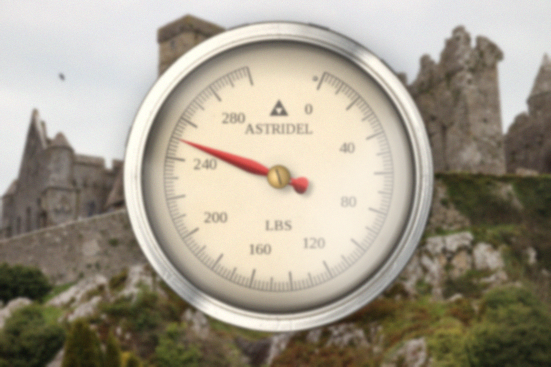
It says 250 lb
